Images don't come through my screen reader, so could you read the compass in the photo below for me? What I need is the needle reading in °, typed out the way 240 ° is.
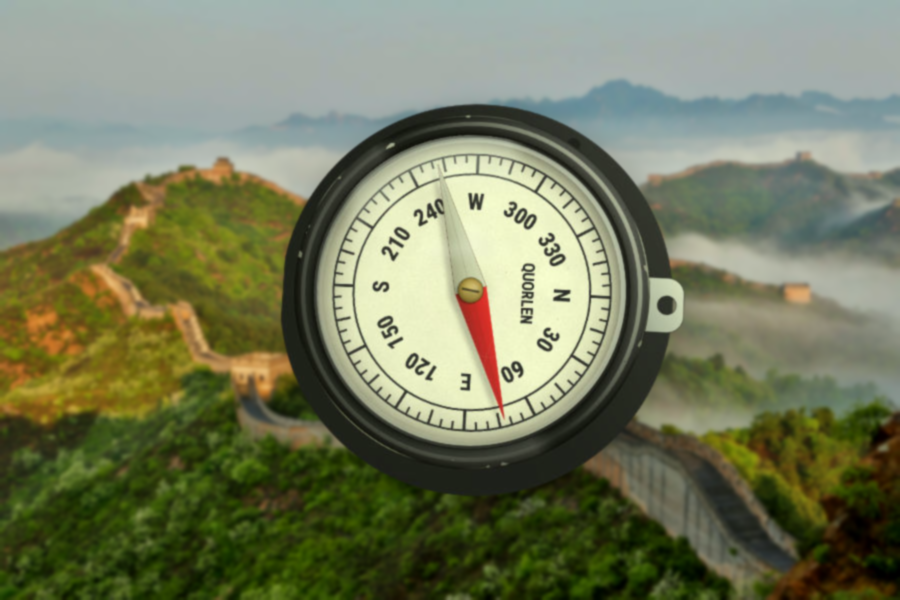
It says 72.5 °
